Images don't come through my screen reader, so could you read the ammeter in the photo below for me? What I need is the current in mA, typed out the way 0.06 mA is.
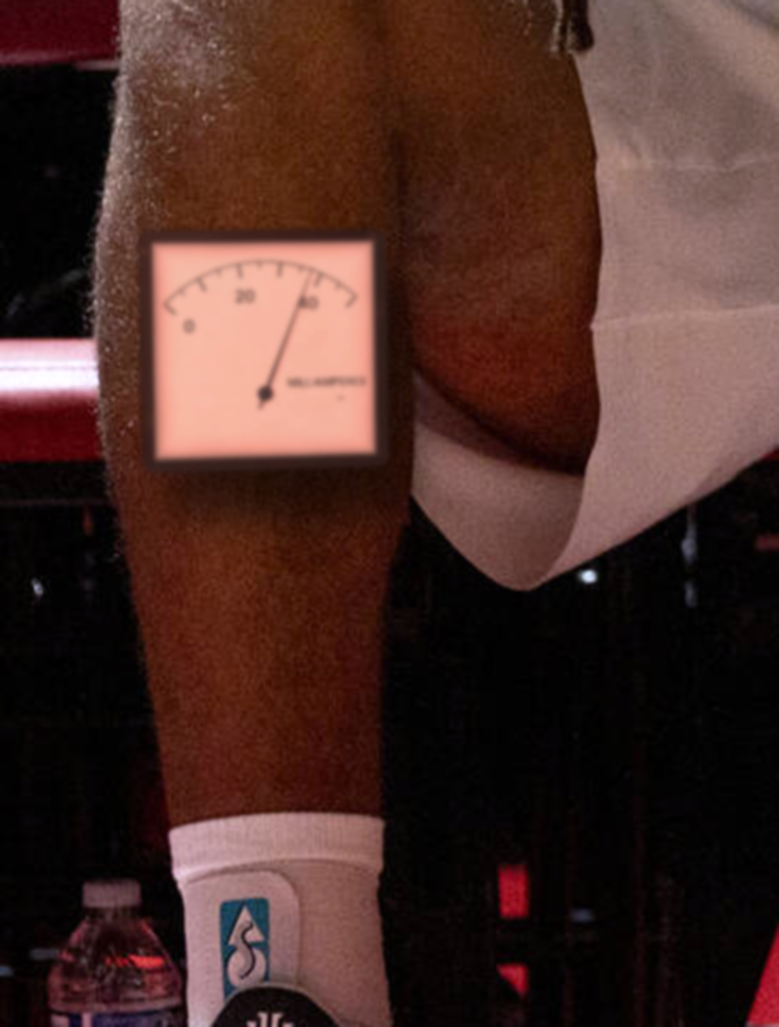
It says 37.5 mA
